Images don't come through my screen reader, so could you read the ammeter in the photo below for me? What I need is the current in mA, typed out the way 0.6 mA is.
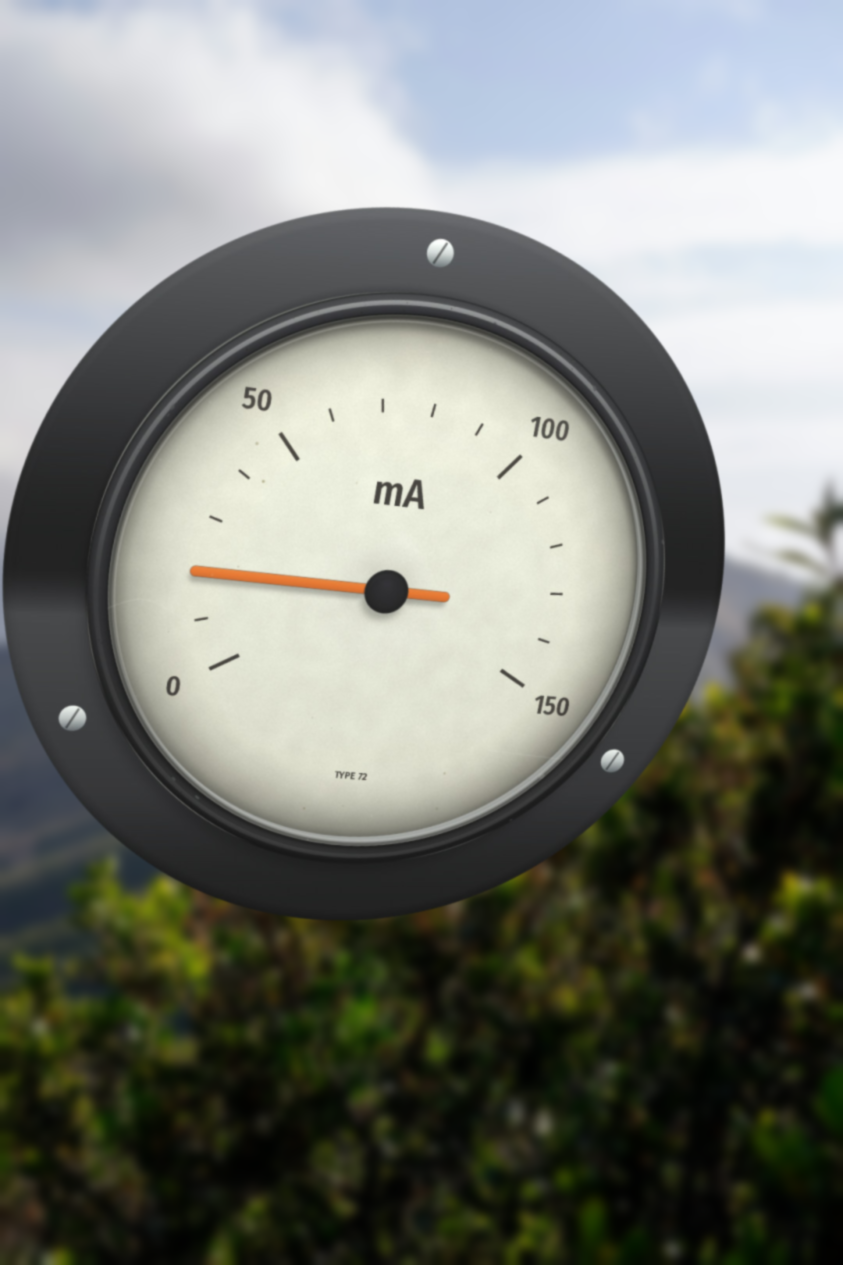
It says 20 mA
